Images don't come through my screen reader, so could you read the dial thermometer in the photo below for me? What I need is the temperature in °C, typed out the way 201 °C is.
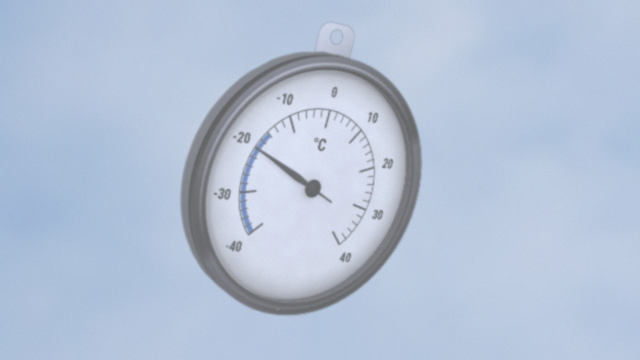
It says -20 °C
